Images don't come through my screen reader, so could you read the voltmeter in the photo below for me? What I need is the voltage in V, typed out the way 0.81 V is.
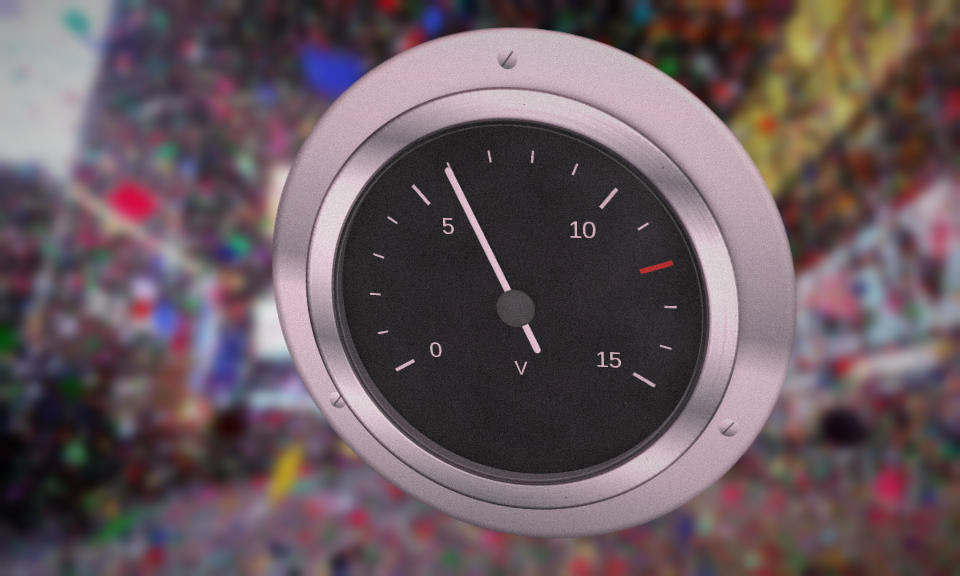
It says 6 V
